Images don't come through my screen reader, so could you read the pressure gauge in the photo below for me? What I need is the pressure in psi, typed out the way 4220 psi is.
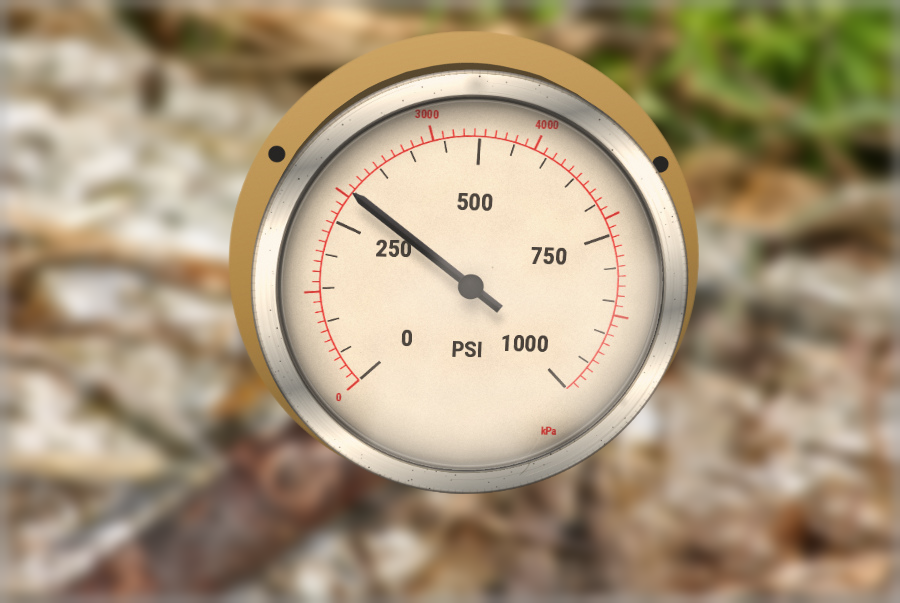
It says 300 psi
